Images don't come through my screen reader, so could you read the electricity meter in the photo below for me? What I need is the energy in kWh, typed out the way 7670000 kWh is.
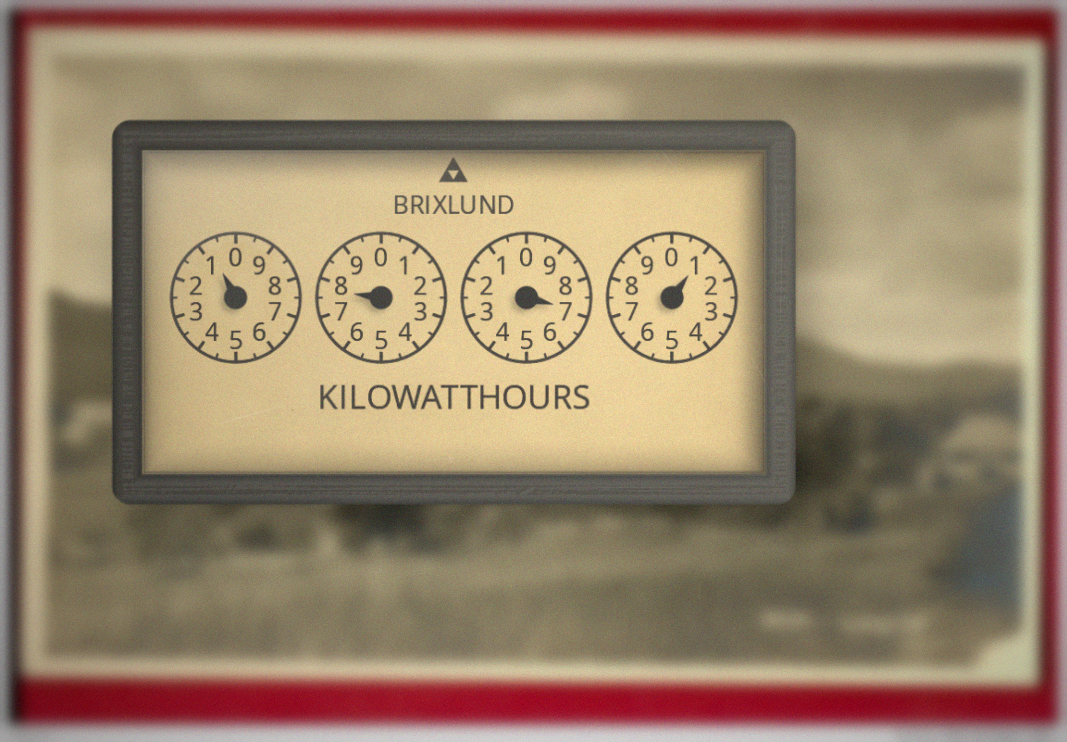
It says 771 kWh
